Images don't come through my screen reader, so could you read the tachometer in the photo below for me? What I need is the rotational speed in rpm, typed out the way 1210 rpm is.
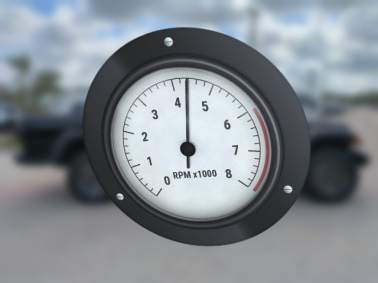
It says 4400 rpm
